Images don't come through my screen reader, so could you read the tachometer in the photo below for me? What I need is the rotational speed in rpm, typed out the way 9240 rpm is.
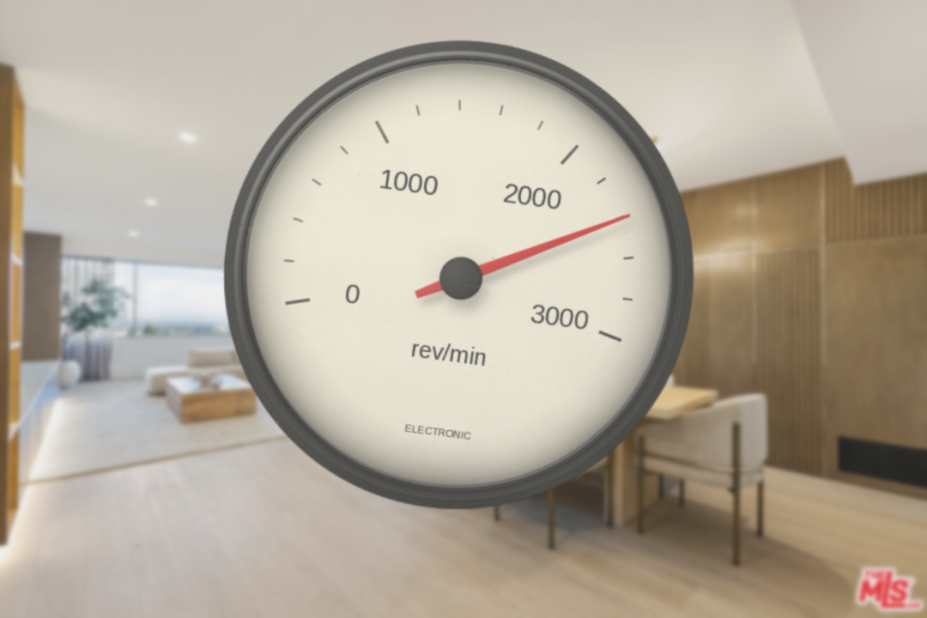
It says 2400 rpm
